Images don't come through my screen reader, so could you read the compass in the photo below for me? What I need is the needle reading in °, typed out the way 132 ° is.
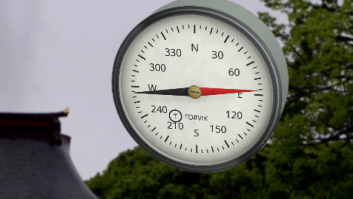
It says 85 °
